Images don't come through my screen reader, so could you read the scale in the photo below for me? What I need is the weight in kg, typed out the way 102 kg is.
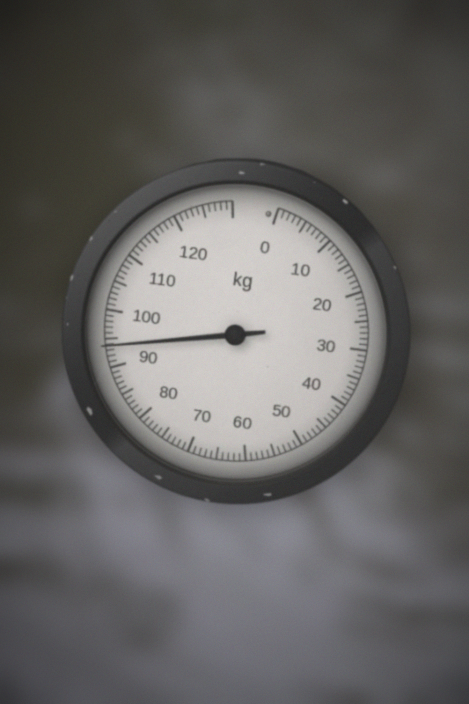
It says 94 kg
